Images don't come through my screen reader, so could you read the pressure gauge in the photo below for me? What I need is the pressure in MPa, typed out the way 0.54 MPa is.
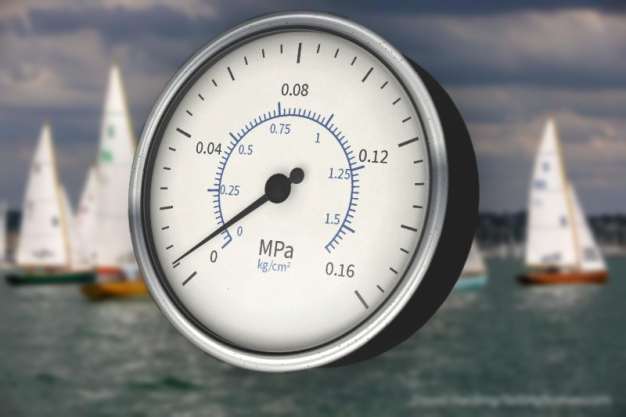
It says 0.005 MPa
